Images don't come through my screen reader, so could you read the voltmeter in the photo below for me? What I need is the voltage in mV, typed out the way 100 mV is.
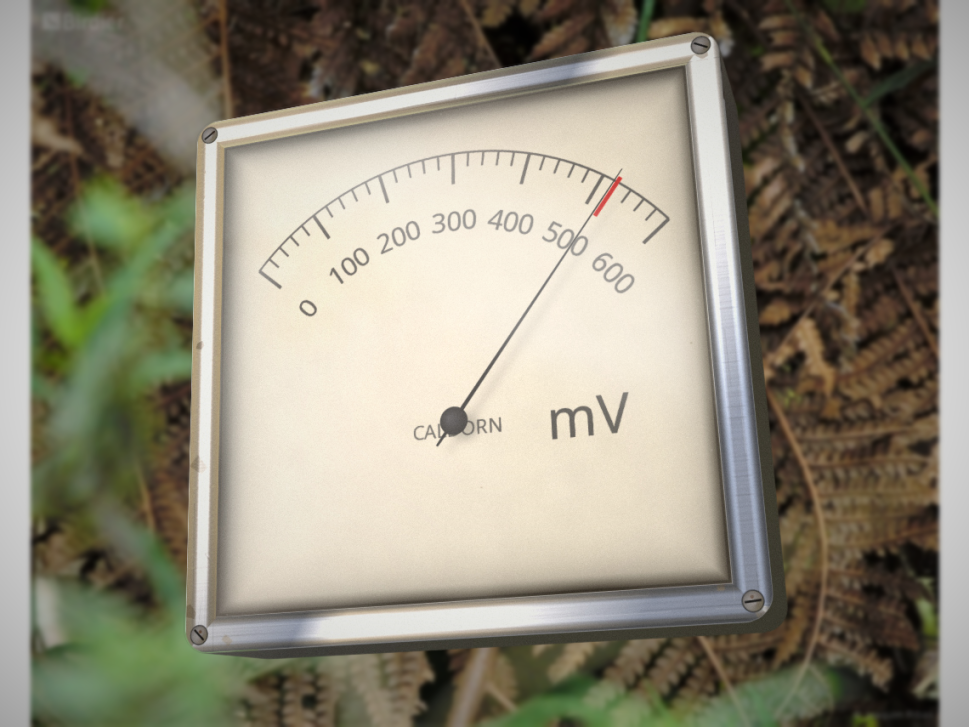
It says 520 mV
